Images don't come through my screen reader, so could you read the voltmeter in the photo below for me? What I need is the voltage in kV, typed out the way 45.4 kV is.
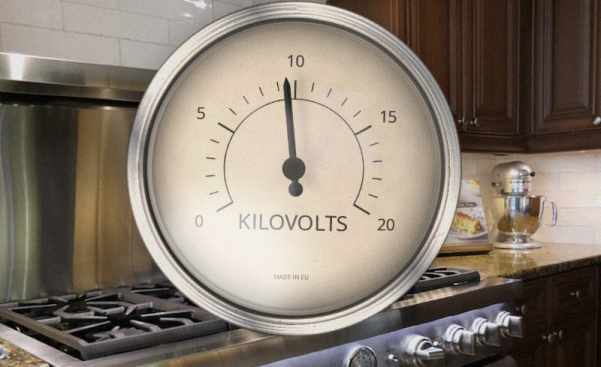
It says 9.5 kV
